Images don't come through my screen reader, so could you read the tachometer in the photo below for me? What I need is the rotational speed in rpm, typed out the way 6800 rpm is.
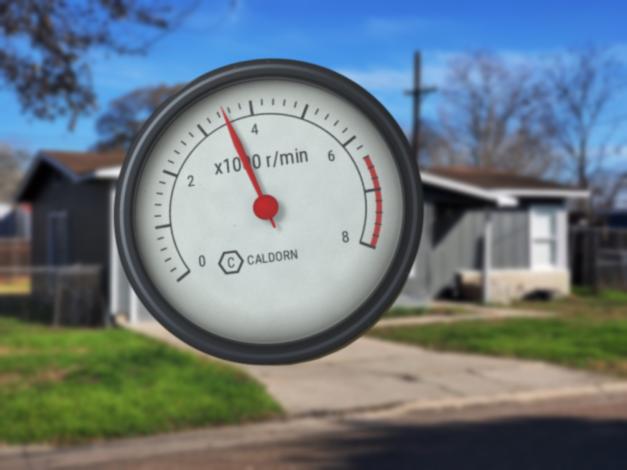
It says 3500 rpm
